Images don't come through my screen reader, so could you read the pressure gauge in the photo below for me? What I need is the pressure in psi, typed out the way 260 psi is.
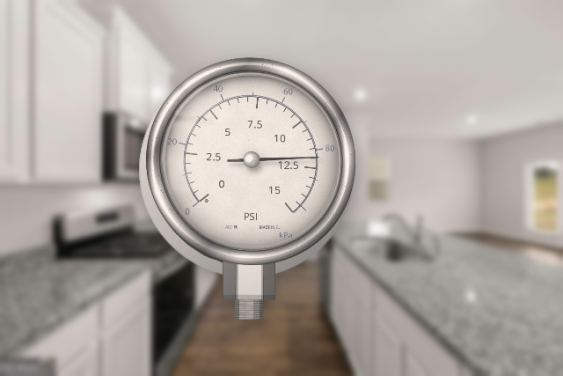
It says 12 psi
